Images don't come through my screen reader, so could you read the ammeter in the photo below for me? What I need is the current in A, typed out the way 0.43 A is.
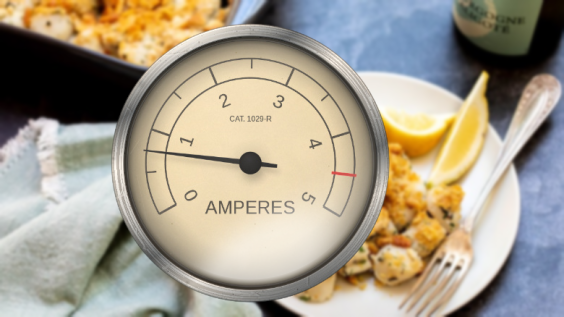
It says 0.75 A
